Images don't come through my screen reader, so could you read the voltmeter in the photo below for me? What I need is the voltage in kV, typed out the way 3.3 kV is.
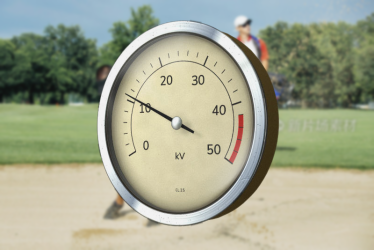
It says 11 kV
